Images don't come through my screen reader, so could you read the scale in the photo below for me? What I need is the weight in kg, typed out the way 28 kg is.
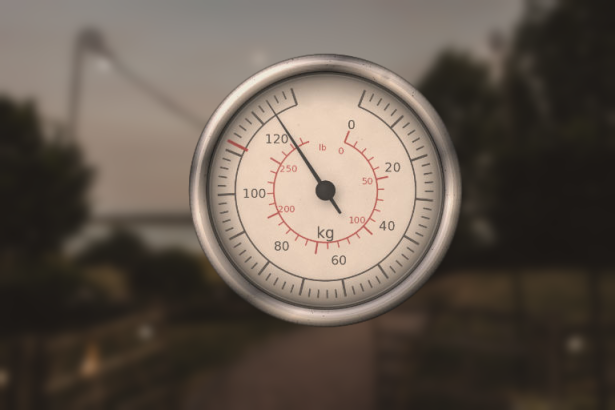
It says 124 kg
